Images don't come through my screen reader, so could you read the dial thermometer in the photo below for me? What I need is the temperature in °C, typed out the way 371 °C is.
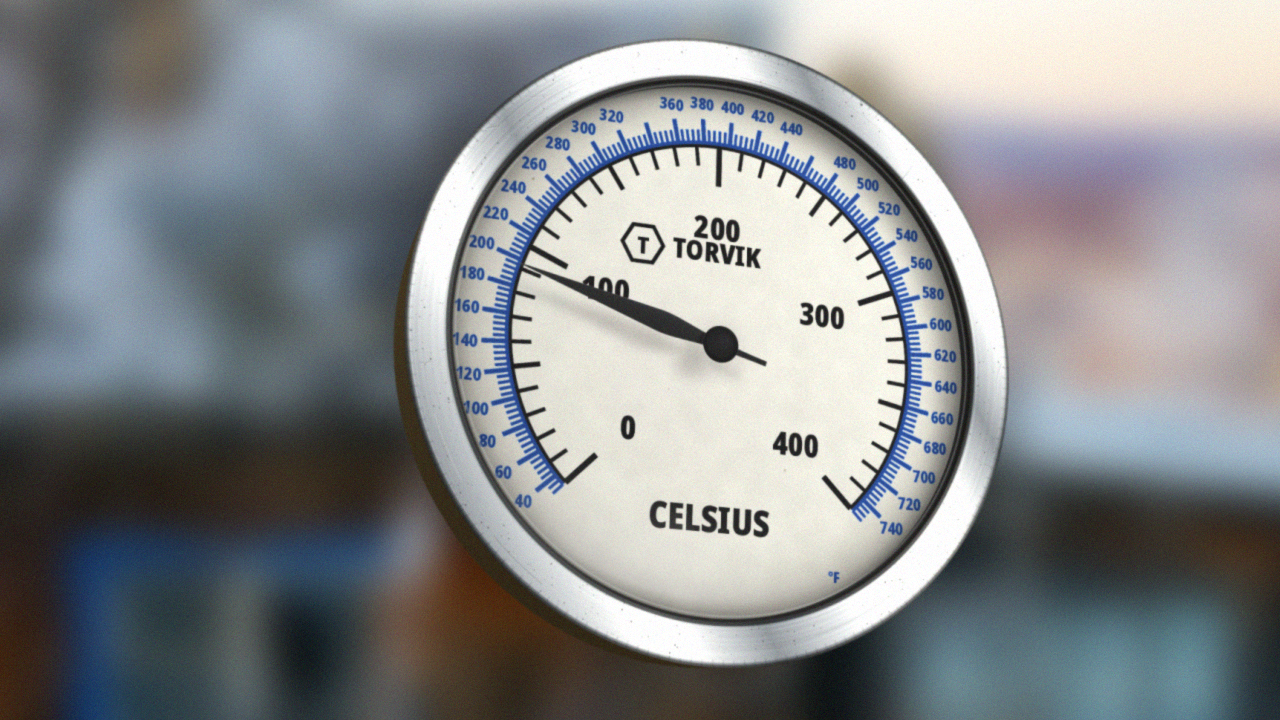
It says 90 °C
